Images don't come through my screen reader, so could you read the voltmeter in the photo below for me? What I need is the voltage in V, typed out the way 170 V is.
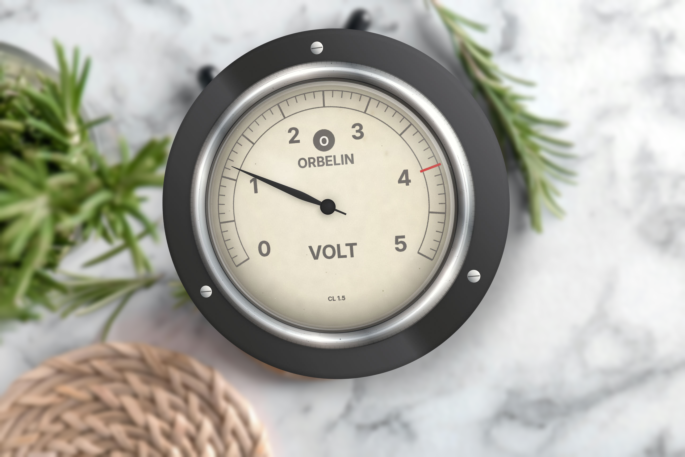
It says 1.15 V
